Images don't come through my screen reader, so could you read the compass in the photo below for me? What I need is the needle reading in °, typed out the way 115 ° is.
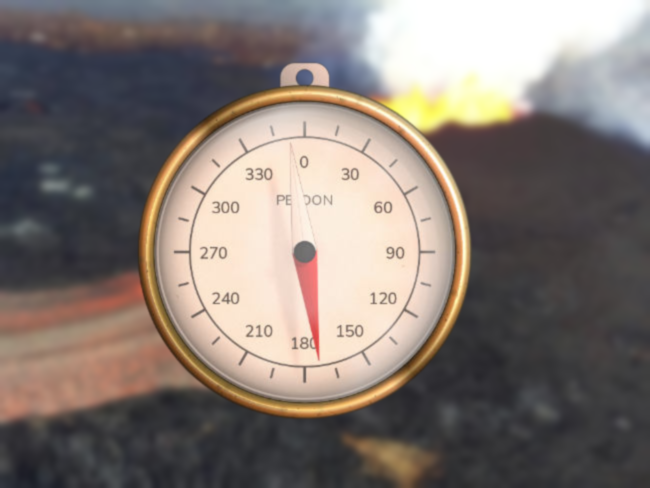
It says 172.5 °
